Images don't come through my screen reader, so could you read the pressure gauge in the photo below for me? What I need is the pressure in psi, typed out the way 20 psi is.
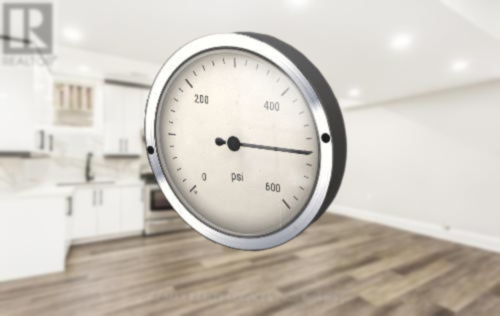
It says 500 psi
